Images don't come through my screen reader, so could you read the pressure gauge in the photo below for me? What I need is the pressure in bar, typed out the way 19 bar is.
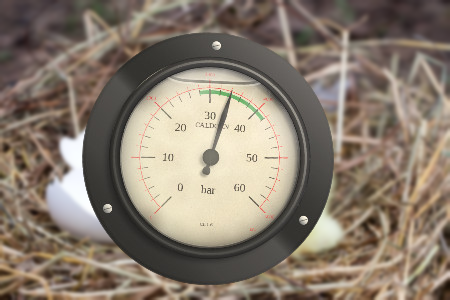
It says 34 bar
